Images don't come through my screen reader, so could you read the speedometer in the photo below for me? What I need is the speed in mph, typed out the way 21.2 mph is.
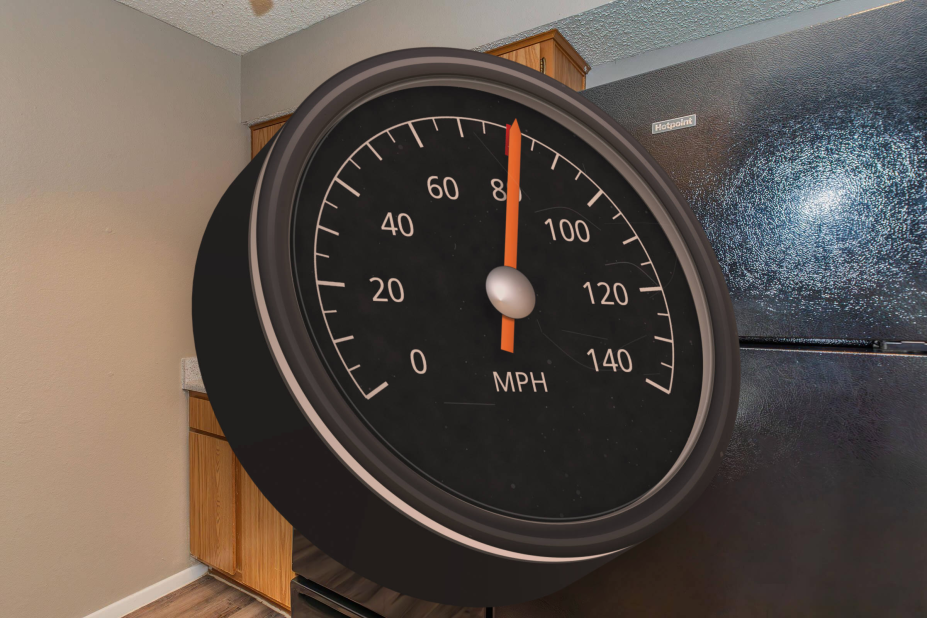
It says 80 mph
